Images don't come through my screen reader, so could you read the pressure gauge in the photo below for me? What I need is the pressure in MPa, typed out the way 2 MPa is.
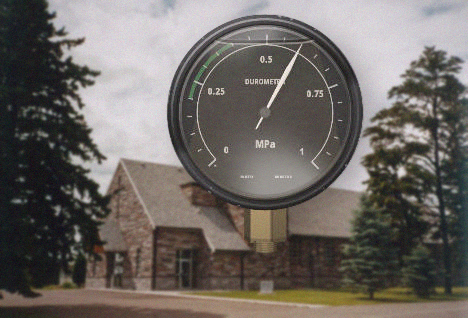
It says 0.6 MPa
